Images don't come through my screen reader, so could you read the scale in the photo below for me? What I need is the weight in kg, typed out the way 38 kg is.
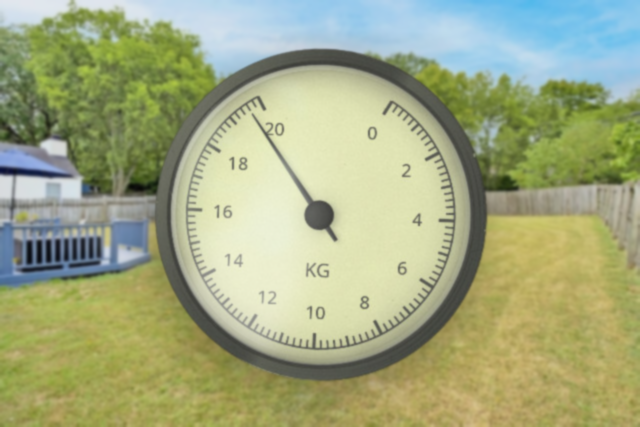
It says 19.6 kg
